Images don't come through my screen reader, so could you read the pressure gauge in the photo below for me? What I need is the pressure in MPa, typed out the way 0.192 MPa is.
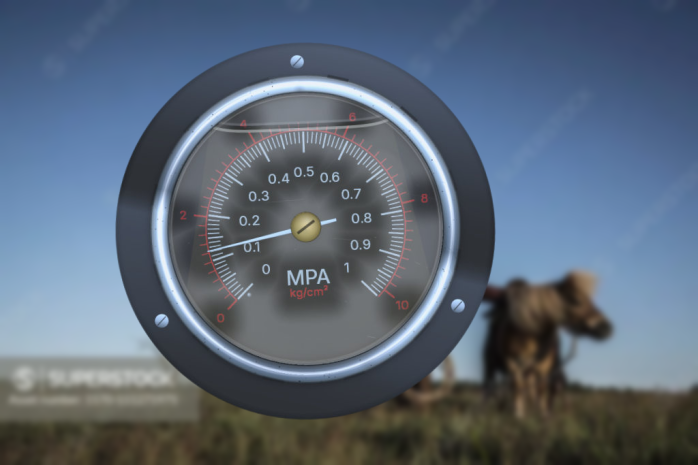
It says 0.12 MPa
